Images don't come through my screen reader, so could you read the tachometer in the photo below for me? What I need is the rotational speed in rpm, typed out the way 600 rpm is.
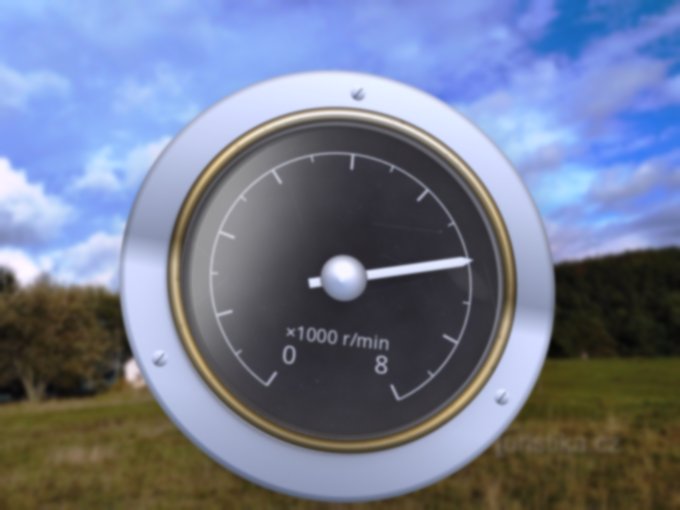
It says 6000 rpm
